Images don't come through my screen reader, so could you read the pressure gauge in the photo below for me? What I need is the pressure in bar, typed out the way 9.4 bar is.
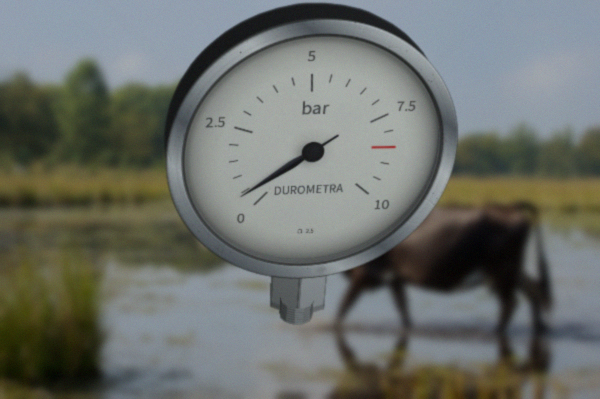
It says 0.5 bar
